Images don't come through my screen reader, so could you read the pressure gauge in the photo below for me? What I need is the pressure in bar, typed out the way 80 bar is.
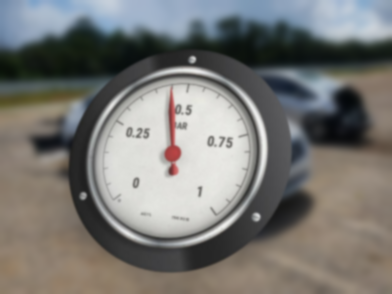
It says 0.45 bar
